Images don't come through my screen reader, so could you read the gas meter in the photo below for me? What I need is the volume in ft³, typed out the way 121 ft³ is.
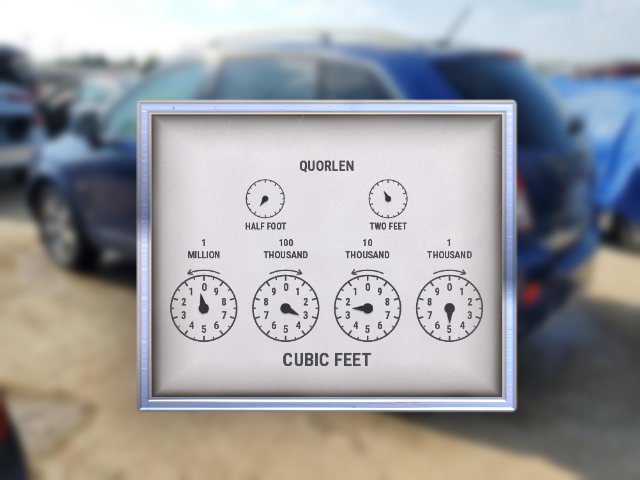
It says 32500 ft³
